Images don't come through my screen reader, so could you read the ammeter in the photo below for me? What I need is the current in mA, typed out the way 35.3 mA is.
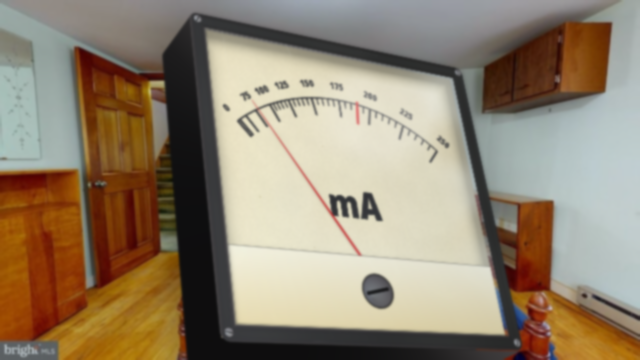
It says 75 mA
